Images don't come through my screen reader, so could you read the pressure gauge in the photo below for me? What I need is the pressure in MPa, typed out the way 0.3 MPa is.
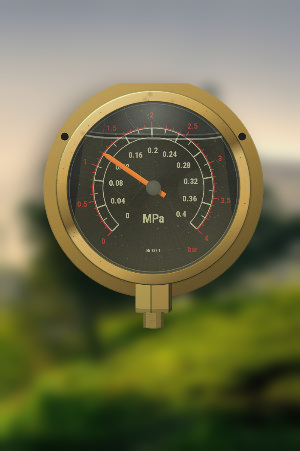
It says 0.12 MPa
